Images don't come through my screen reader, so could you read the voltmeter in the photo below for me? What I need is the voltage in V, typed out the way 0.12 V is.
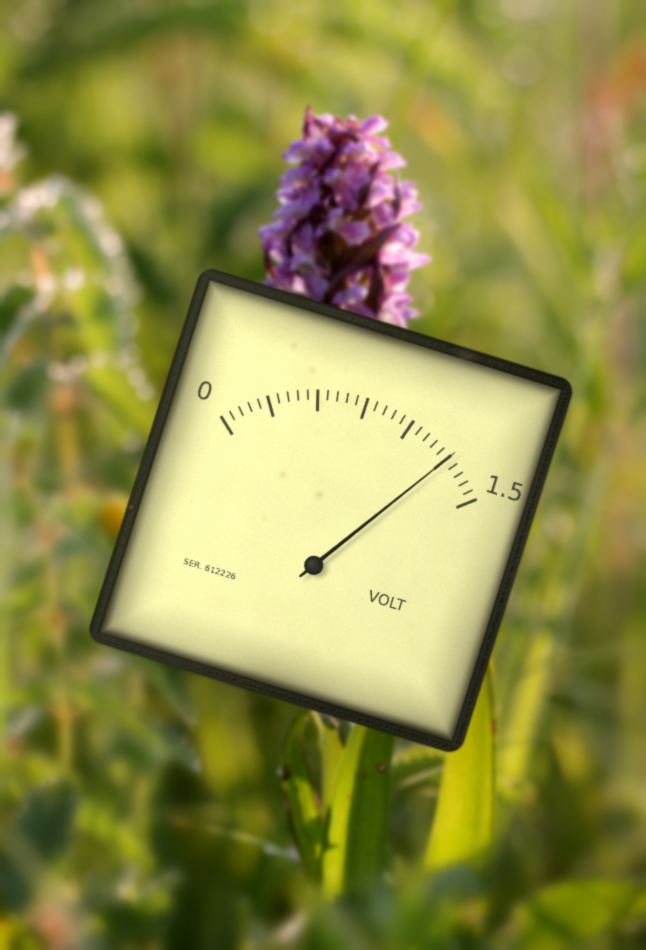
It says 1.25 V
